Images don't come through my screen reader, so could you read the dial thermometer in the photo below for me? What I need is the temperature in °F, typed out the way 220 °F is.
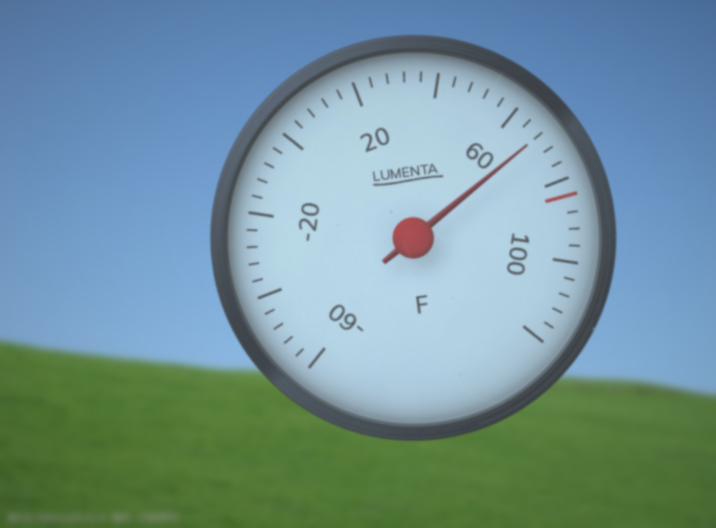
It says 68 °F
